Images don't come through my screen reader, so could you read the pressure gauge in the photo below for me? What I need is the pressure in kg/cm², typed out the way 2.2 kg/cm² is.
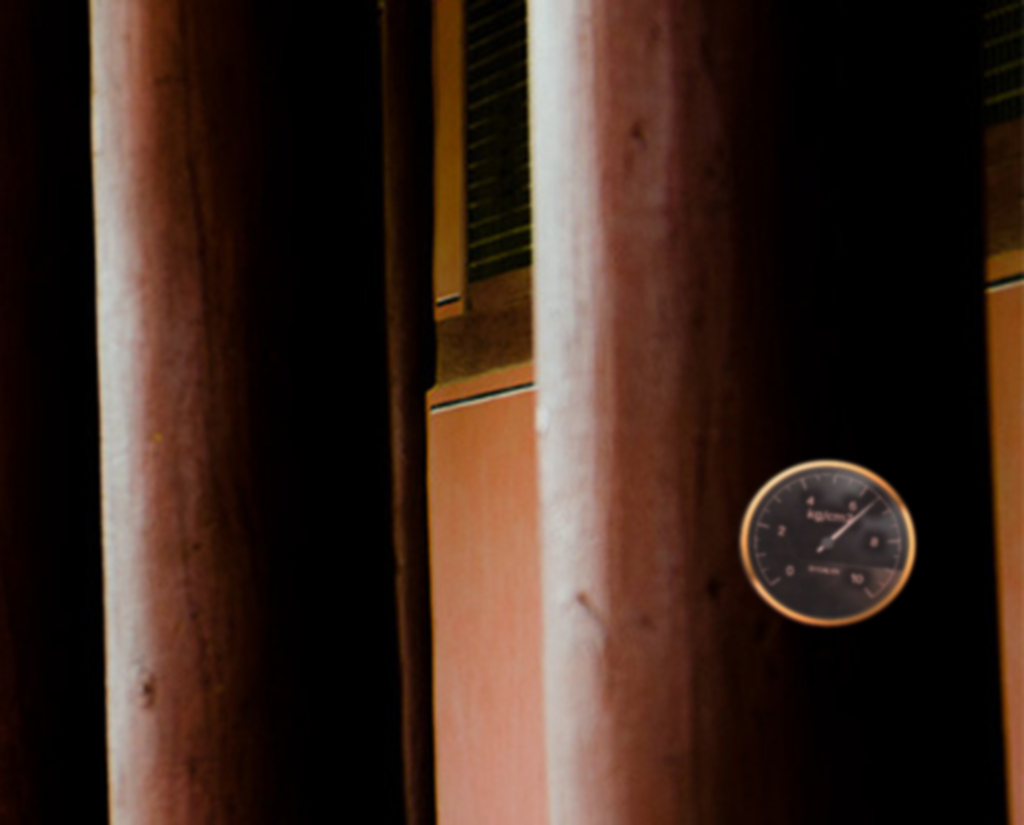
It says 6.5 kg/cm²
